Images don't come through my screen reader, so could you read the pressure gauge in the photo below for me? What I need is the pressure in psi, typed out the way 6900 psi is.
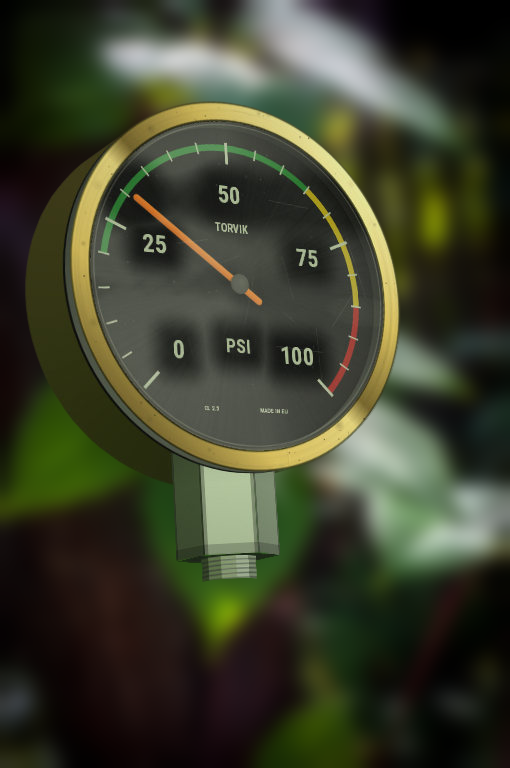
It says 30 psi
